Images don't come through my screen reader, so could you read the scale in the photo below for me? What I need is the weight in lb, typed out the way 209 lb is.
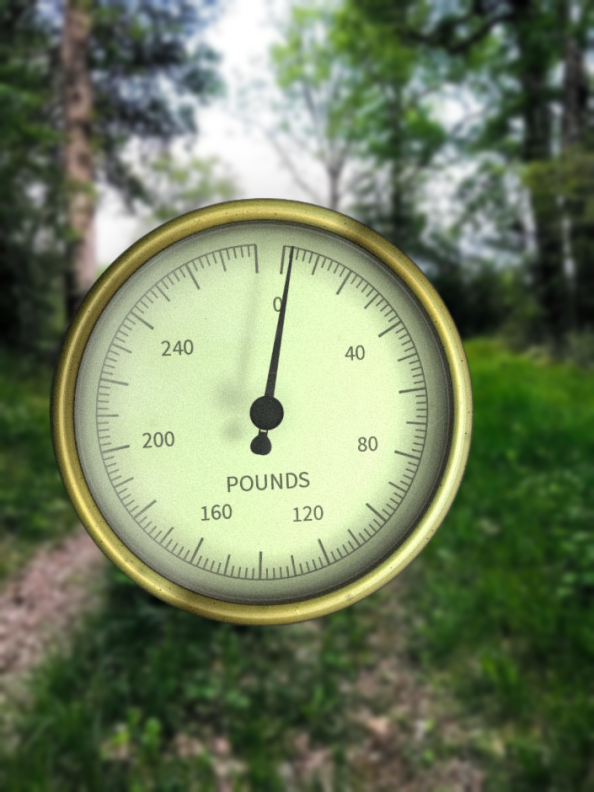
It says 2 lb
